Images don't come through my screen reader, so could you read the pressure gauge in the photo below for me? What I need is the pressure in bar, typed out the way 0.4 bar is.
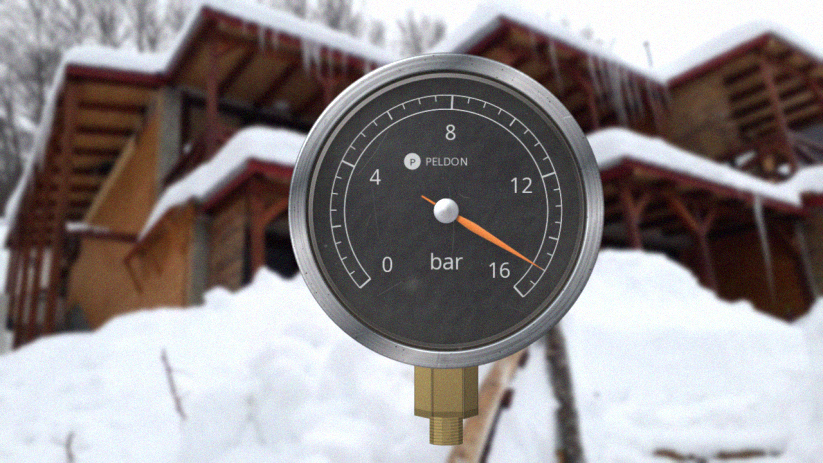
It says 15 bar
